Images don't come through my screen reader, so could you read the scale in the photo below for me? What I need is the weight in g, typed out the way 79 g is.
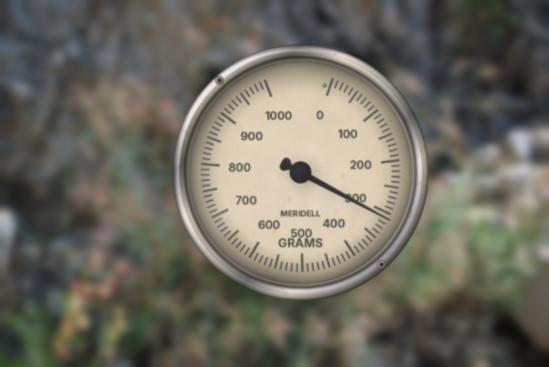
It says 310 g
